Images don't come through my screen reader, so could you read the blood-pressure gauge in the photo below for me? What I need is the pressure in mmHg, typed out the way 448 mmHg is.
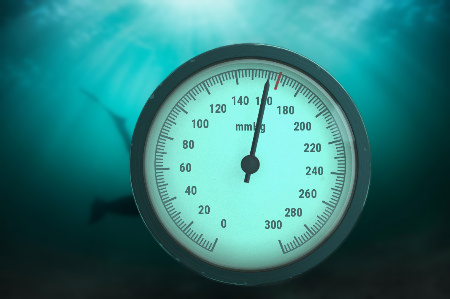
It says 160 mmHg
